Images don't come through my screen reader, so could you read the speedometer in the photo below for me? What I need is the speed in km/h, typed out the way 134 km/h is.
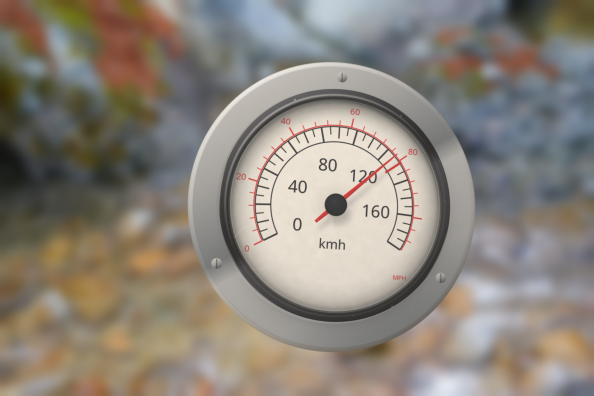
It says 125 km/h
